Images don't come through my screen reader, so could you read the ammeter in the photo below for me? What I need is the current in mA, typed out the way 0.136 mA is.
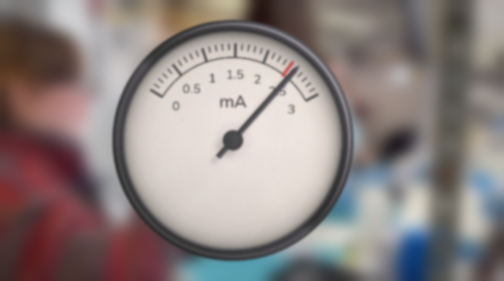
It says 2.5 mA
